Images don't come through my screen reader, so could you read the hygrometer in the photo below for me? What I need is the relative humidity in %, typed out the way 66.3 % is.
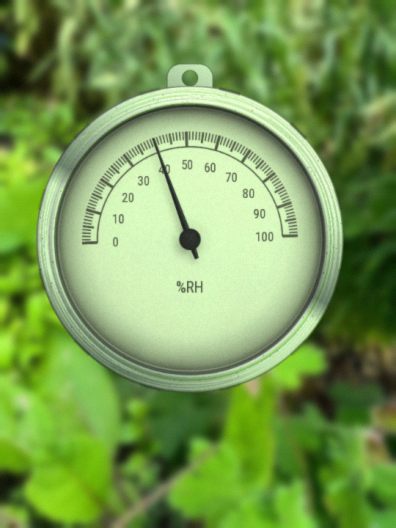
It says 40 %
